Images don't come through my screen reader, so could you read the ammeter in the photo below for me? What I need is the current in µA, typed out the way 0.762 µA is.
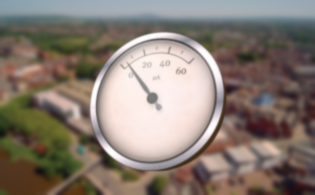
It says 5 µA
